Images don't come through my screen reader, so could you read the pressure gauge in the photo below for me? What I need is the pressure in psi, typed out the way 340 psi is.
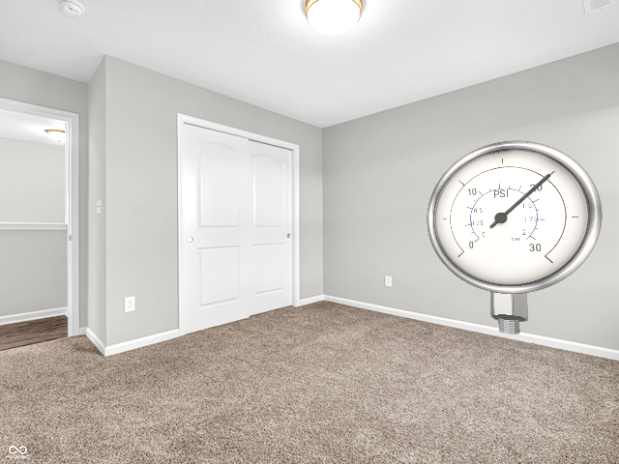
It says 20 psi
